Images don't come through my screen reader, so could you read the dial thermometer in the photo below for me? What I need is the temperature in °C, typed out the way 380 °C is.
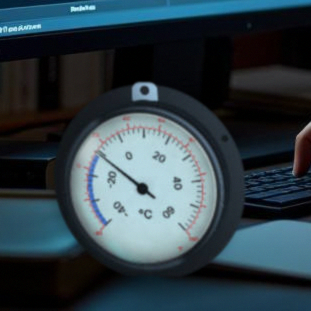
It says -10 °C
